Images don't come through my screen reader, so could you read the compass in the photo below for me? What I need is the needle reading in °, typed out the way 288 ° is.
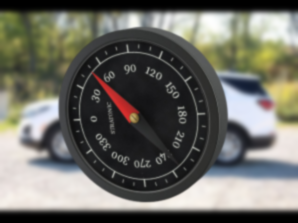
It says 50 °
